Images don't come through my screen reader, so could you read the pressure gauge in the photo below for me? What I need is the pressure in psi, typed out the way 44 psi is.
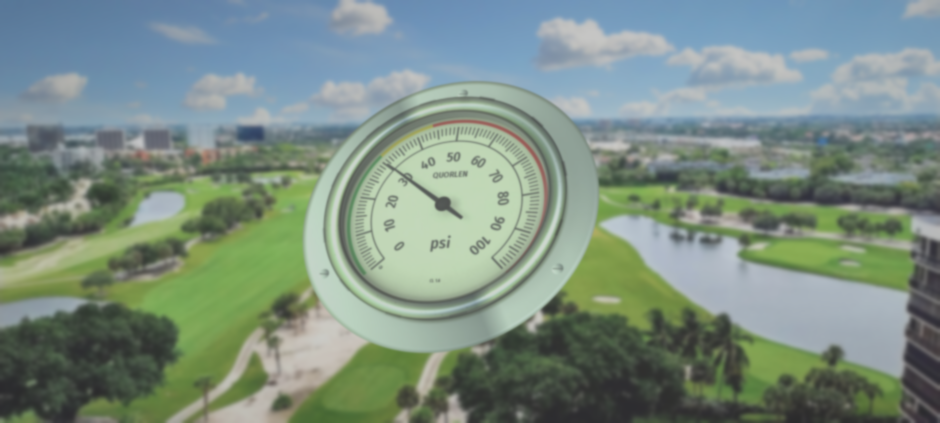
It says 30 psi
